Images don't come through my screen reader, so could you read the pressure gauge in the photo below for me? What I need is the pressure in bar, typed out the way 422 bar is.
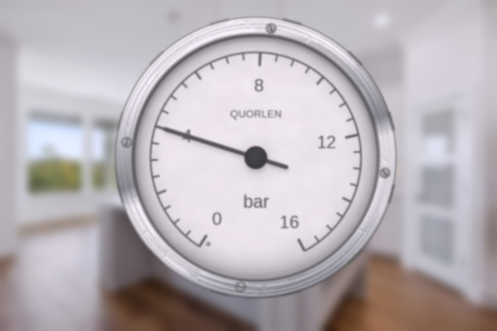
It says 4 bar
